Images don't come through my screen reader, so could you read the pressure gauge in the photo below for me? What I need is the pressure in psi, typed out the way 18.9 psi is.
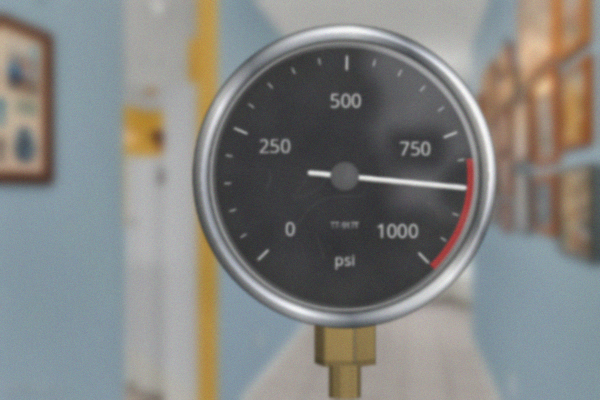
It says 850 psi
